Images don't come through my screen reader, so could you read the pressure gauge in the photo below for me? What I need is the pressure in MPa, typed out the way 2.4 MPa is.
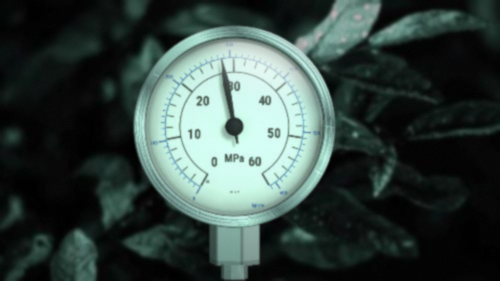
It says 28 MPa
